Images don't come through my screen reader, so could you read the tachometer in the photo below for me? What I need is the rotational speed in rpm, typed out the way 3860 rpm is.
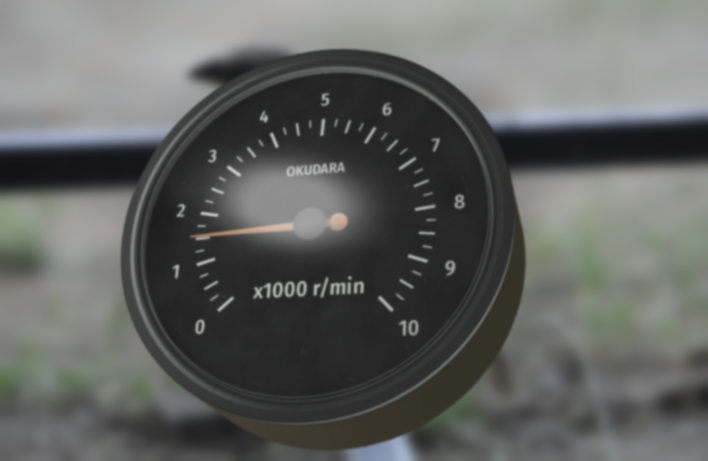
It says 1500 rpm
